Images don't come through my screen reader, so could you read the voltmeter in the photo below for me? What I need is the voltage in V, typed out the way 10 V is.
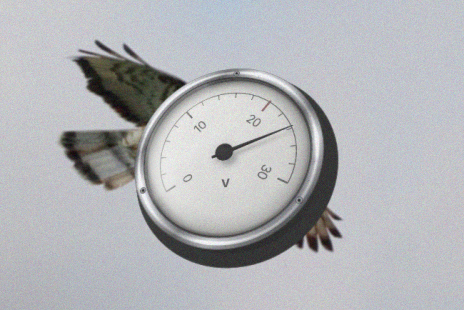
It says 24 V
